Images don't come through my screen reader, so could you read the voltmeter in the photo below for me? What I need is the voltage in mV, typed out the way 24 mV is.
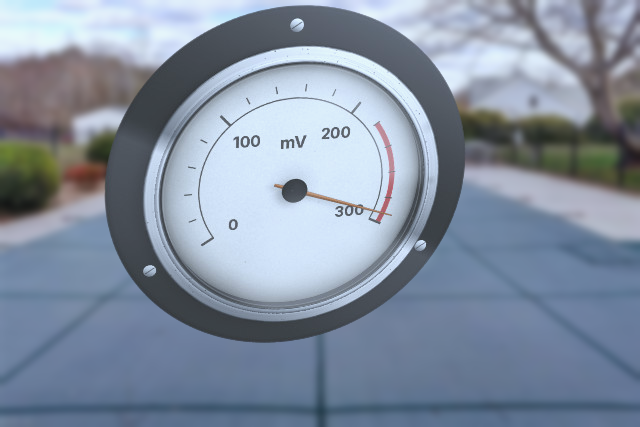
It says 290 mV
